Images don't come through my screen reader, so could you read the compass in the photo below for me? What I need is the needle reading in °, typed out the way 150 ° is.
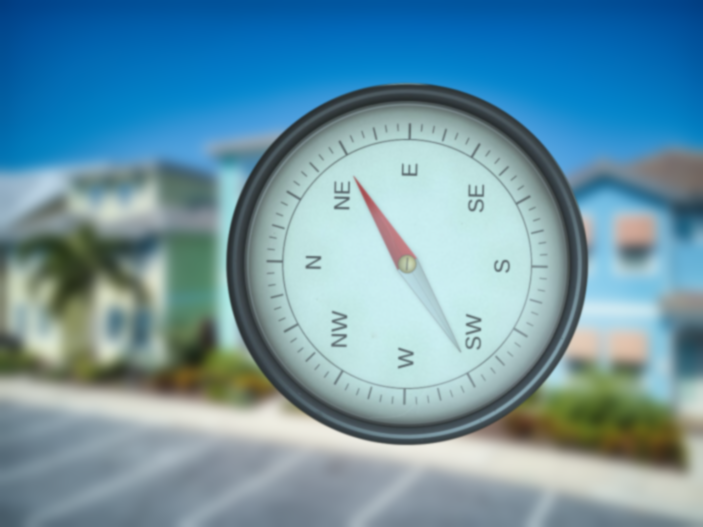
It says 57.5 °
